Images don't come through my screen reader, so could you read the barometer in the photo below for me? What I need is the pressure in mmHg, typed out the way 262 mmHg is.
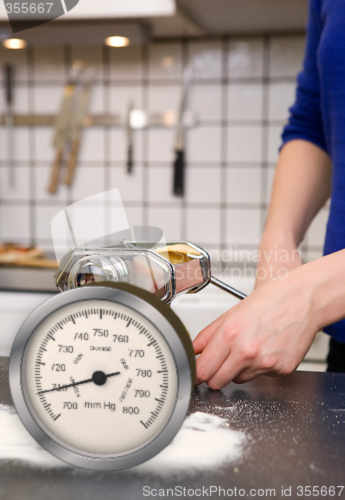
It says 710 mmHg
